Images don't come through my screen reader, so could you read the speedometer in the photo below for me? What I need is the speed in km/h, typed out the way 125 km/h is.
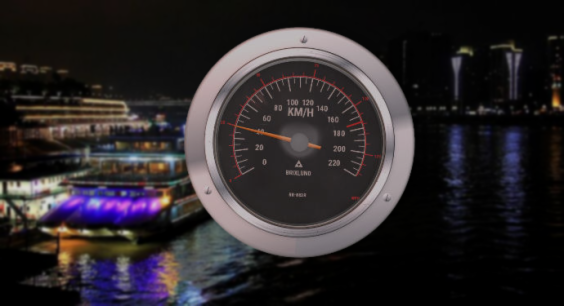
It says 40 km/h
